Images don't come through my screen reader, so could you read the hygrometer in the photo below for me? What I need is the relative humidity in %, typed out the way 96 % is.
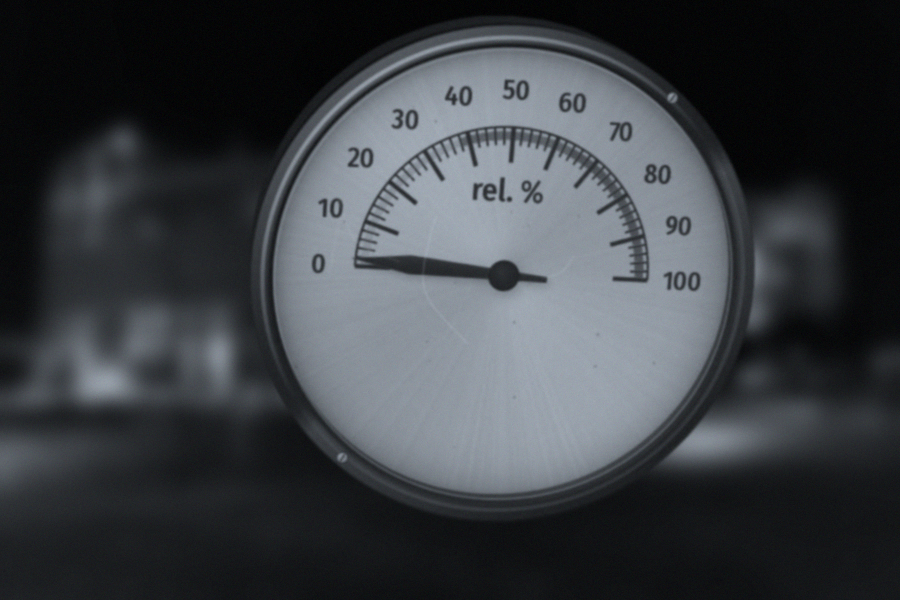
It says 2 %
